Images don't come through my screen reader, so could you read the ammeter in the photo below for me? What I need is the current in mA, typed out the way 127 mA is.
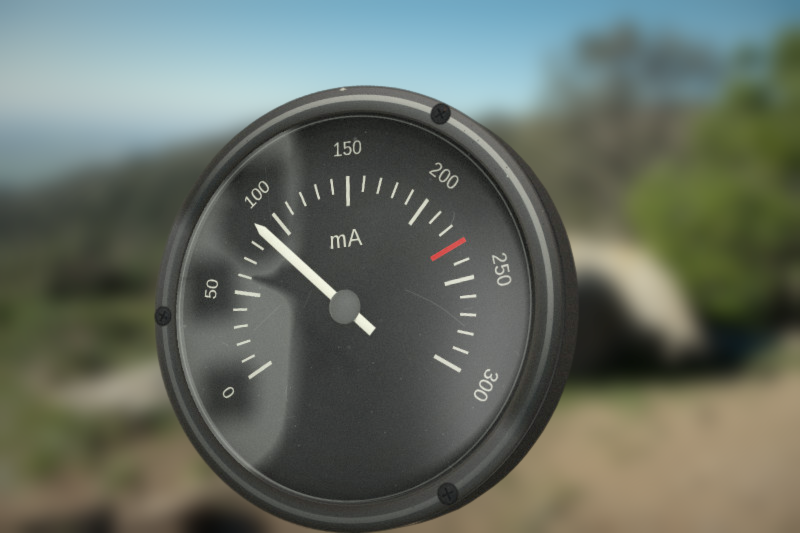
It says 90 mA
